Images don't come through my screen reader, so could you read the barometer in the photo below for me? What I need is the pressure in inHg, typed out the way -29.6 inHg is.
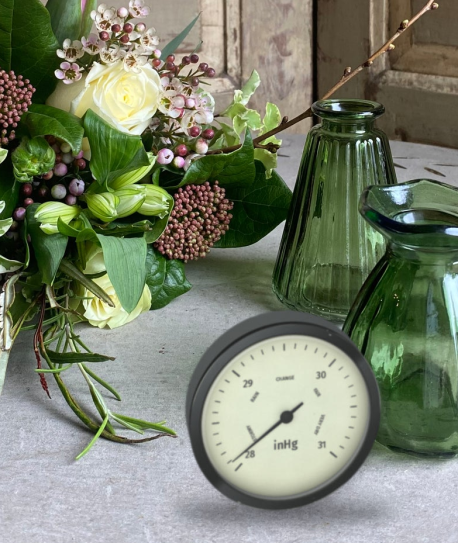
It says 28.1 inHg
